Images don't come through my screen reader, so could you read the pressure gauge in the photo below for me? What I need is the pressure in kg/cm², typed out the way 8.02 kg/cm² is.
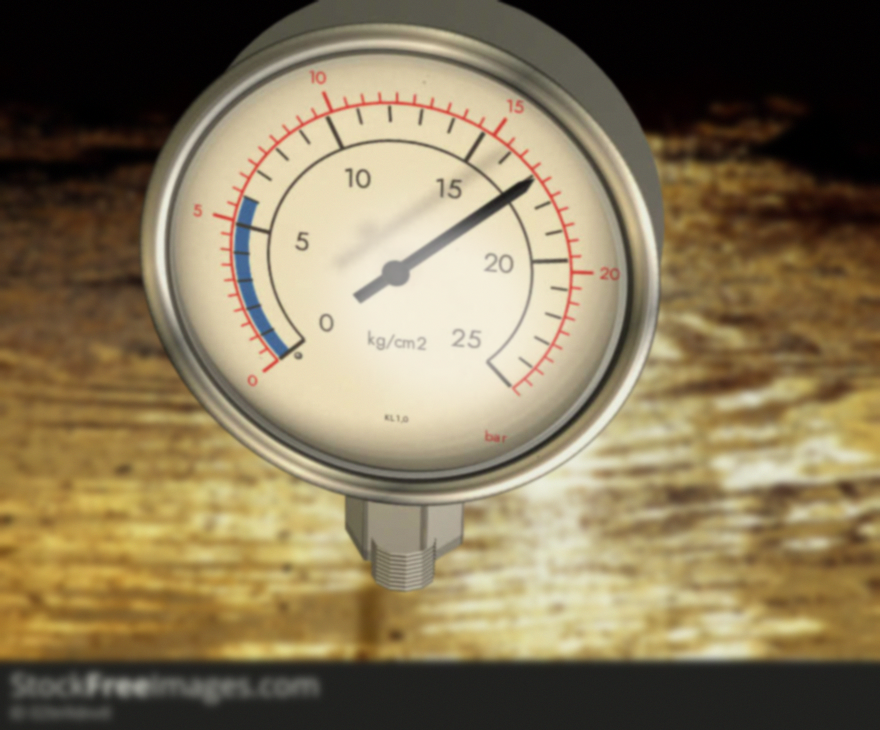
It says 17 kg/cm²
